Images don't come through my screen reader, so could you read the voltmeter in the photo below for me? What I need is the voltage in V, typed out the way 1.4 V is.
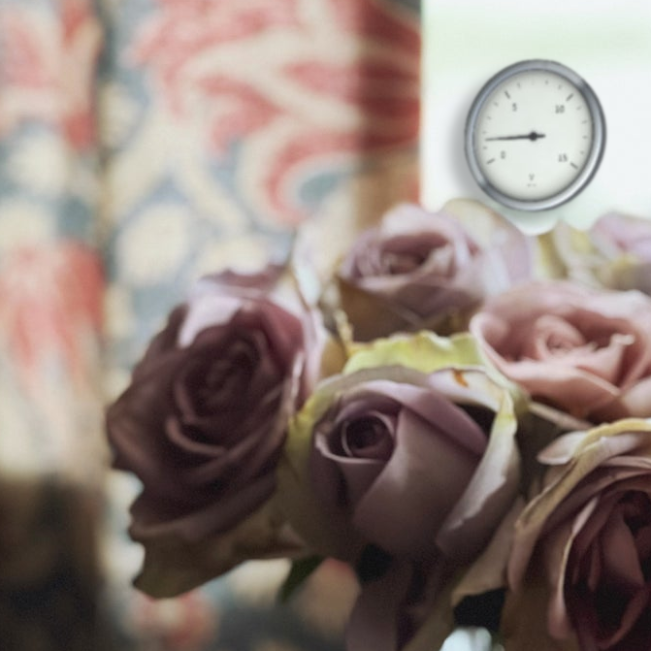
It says 1.5 V
